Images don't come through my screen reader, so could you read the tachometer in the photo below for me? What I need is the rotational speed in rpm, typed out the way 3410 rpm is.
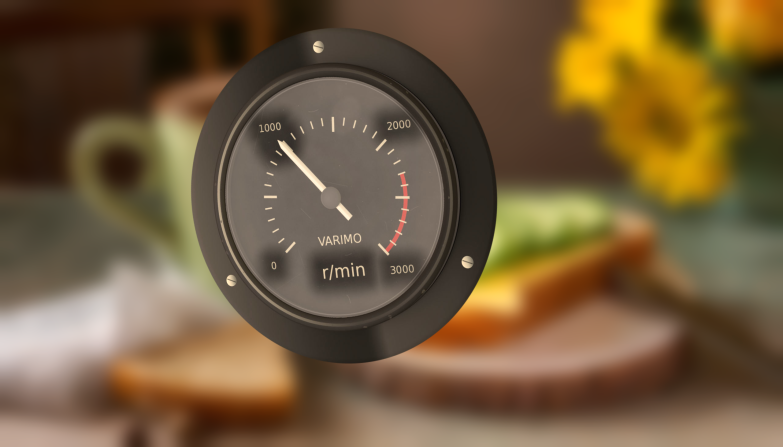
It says 1000 rpm
